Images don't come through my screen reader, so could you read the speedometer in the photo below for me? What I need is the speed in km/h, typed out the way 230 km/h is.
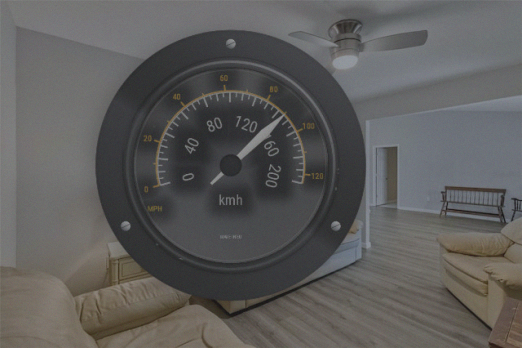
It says 145 km/h
